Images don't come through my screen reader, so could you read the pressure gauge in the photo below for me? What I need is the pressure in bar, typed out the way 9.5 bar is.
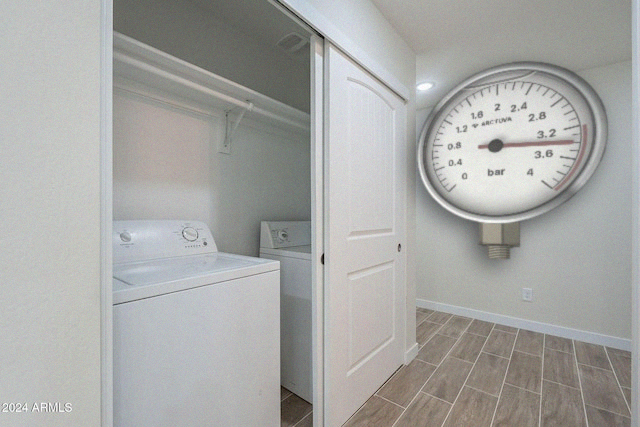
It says 3.4 bar
